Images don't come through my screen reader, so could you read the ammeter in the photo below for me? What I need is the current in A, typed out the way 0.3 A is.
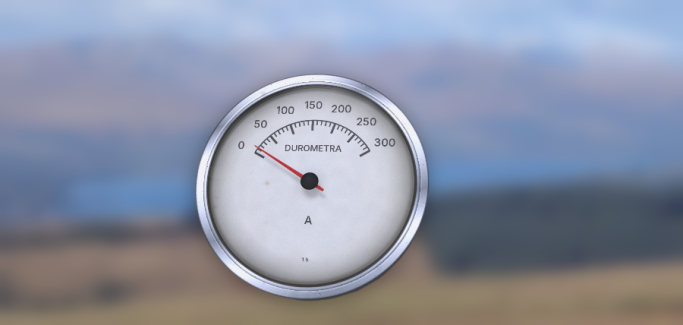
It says 10 A
